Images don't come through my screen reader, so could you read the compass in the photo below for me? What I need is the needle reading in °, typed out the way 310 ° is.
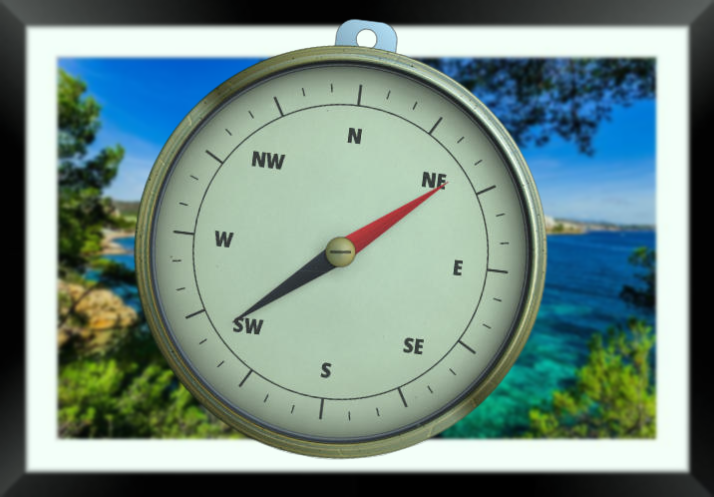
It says 50 °
